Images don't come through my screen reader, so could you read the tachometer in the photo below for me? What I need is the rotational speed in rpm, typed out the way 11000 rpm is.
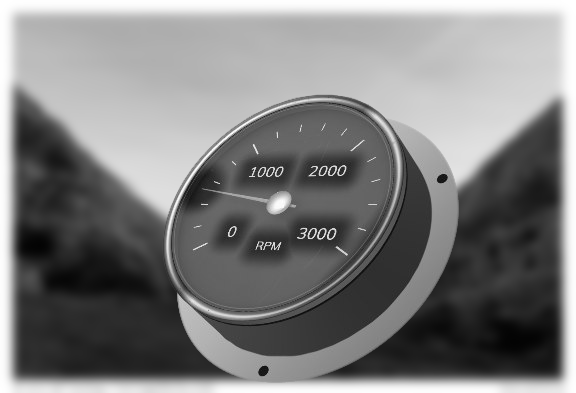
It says 500 rpm
